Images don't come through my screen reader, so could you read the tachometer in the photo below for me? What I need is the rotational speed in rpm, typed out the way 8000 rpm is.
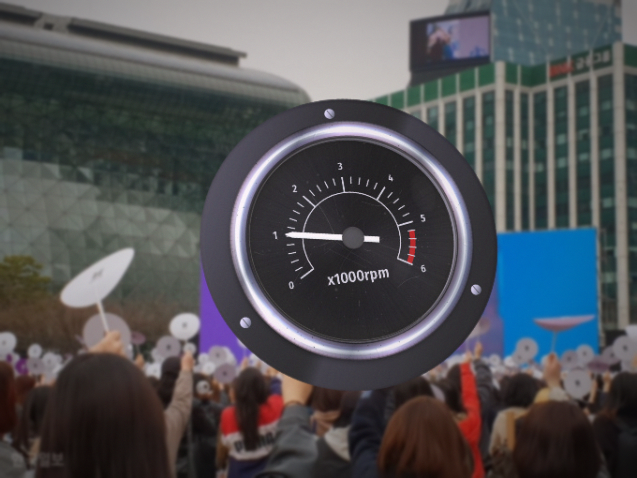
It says 1000 rpm
